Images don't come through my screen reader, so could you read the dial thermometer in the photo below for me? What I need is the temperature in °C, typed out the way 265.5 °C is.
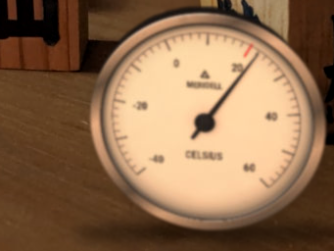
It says 22 °C
